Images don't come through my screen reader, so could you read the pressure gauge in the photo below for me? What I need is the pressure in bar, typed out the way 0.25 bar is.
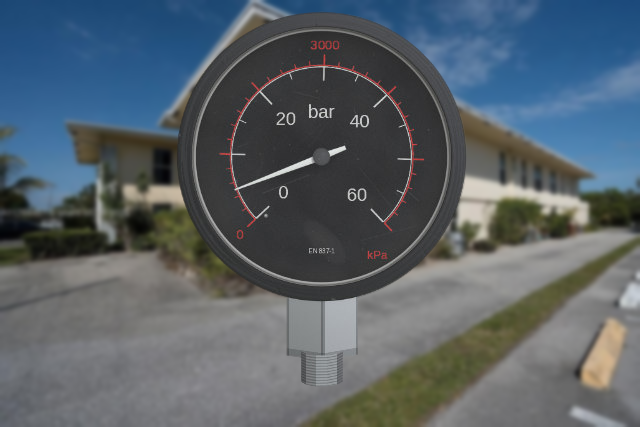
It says 5 bar
